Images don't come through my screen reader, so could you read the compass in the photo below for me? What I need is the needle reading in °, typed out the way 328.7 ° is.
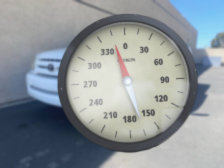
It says 345 °
